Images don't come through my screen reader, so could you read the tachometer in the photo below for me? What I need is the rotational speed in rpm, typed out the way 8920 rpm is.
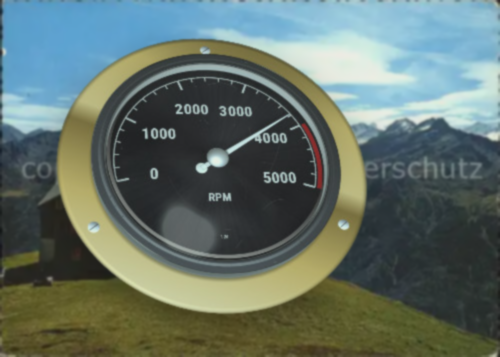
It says 3800 rpm
